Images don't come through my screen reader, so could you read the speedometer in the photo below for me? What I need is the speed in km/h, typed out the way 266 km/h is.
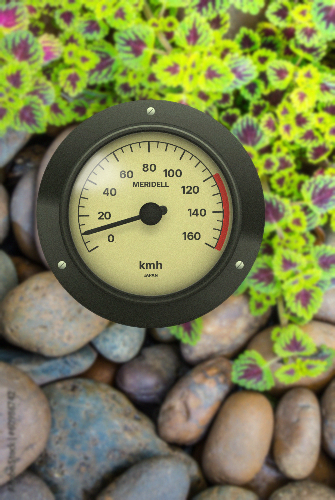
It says 10 km/h
